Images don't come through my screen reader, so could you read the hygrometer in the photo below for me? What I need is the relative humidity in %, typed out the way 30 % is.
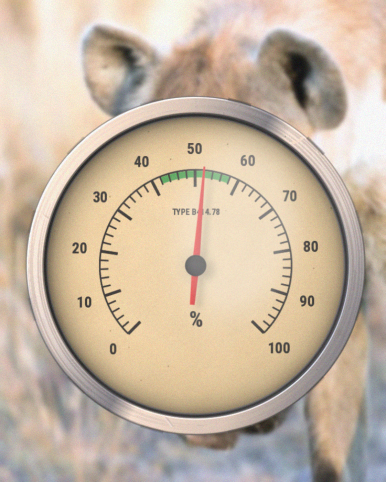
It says 52 %
